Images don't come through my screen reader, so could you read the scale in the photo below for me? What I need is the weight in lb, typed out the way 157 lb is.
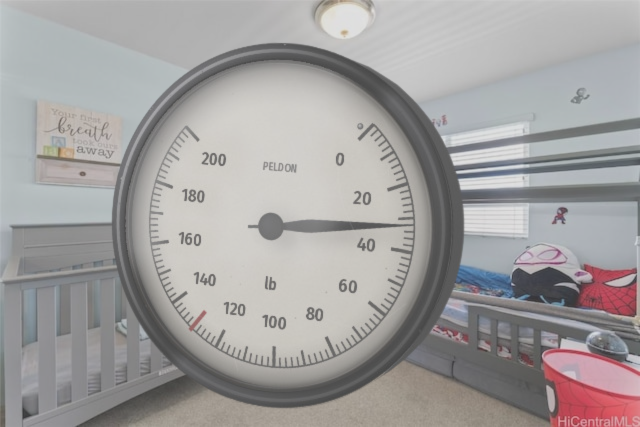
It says 32 lb
